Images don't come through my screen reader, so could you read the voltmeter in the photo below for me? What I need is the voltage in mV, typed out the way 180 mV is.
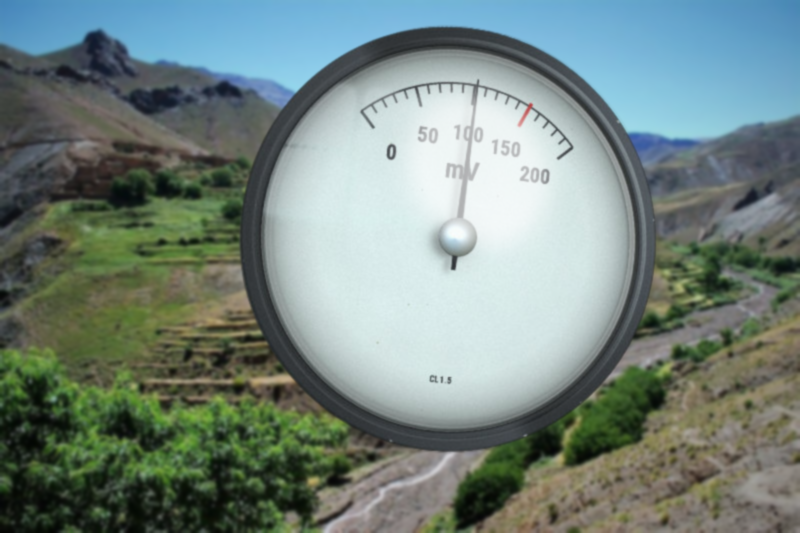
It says 100 mV
